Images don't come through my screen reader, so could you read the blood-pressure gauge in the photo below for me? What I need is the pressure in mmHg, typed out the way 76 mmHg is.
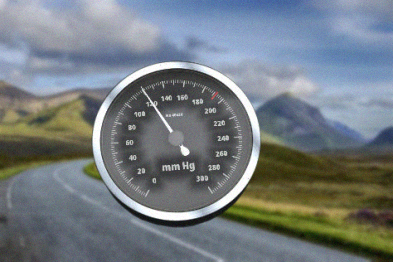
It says 120 mmHg
